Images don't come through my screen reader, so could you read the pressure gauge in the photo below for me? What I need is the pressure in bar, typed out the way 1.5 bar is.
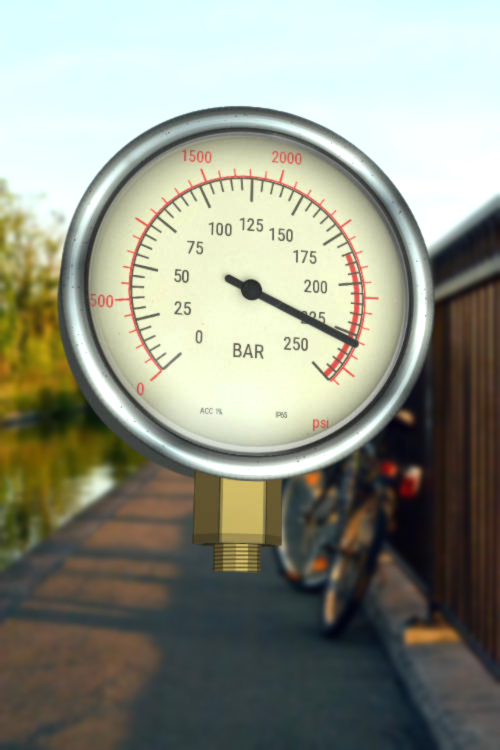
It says 230 bar
